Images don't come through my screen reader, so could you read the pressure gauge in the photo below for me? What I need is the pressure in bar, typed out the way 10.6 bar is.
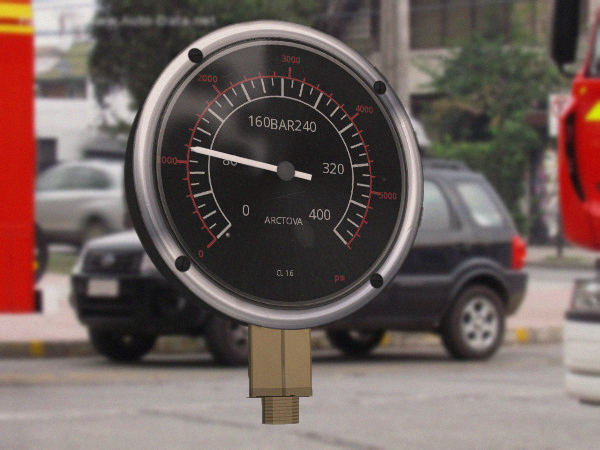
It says 80 bar
